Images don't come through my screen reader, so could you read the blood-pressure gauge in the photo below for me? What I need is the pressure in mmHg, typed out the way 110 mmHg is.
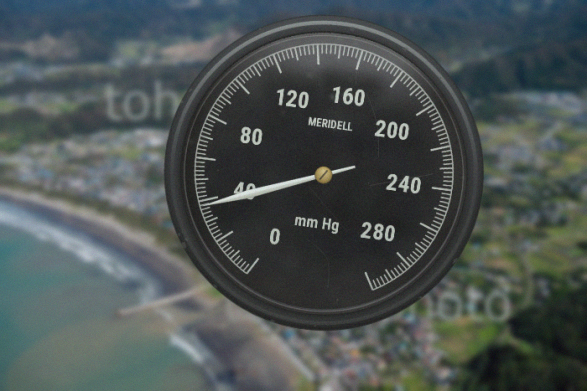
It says 38 mmHg
